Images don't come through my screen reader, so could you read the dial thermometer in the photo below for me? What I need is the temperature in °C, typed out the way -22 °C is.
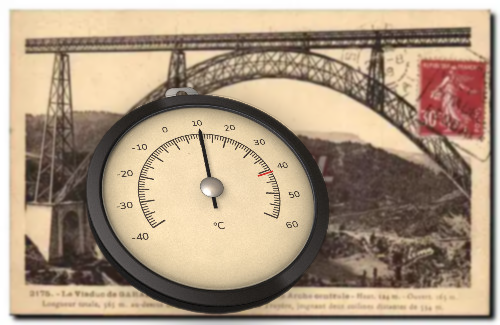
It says 10 °C
